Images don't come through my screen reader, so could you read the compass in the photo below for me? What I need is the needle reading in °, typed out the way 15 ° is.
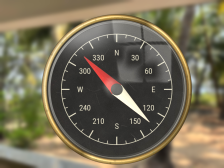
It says 315 °
